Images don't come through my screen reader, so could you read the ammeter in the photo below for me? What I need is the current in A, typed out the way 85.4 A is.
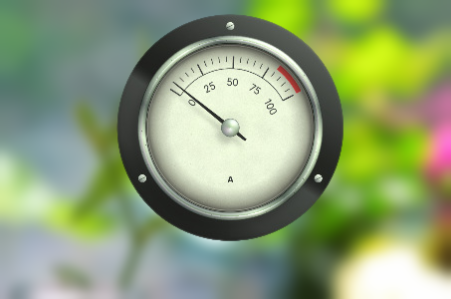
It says 5 A
